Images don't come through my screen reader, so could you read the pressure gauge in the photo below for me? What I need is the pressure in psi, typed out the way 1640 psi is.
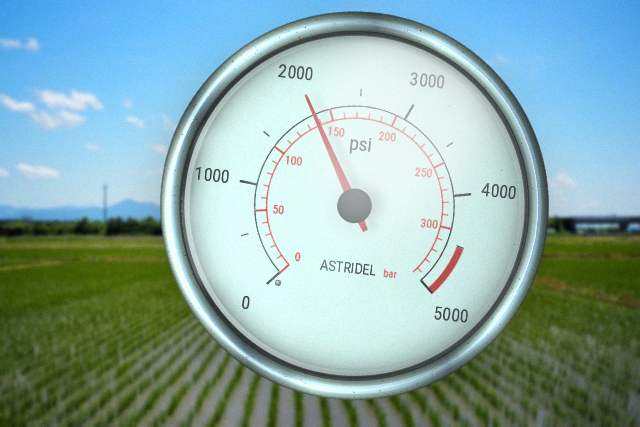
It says 2000 psi
